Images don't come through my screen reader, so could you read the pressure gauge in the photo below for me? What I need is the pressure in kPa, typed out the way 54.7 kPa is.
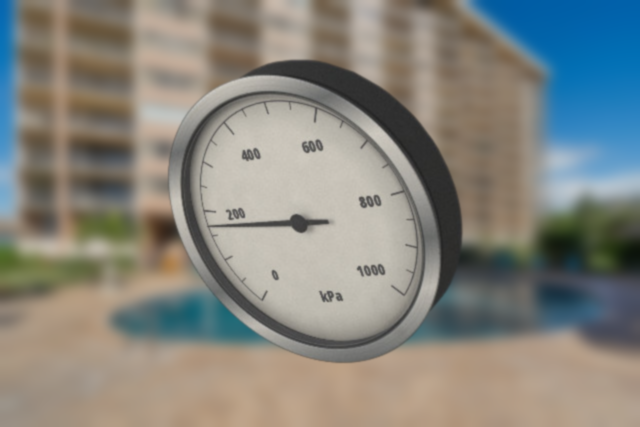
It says 175 kPa
